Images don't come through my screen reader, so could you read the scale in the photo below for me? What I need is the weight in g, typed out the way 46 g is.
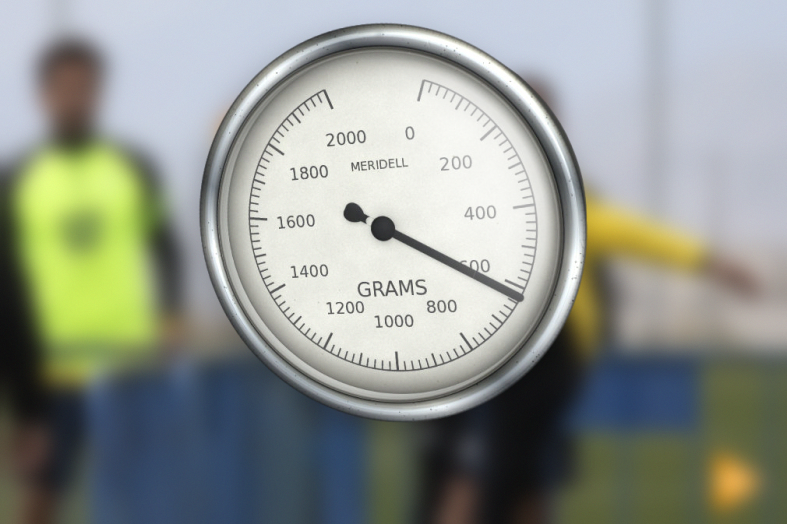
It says 620 g
